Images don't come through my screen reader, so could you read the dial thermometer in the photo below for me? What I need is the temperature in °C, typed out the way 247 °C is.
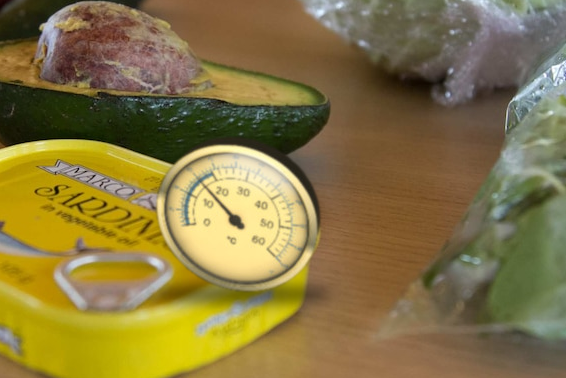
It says 16 °C
